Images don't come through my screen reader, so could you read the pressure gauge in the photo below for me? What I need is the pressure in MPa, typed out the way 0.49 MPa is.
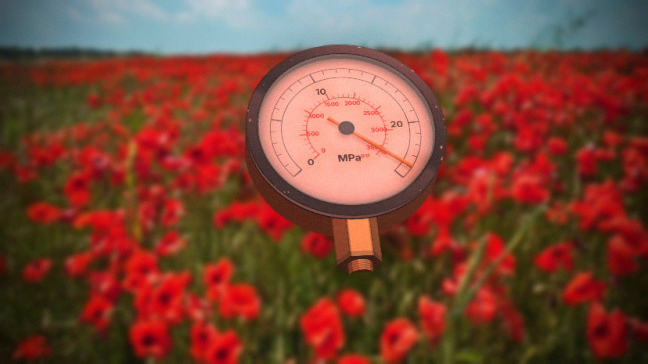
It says 24 MPa
